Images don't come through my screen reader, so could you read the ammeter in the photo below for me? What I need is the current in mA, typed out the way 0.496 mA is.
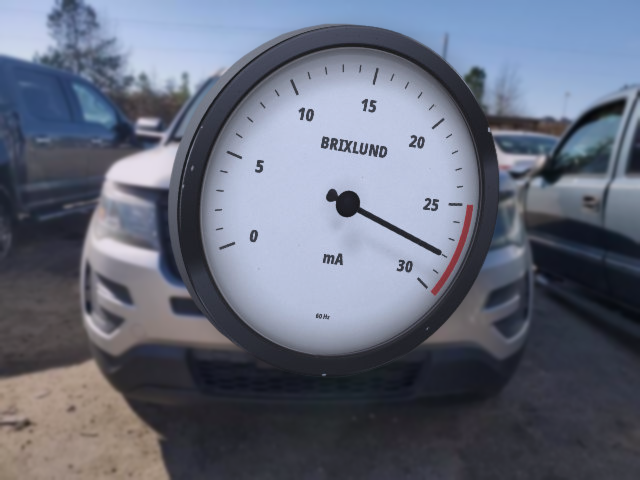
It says 28 mA
